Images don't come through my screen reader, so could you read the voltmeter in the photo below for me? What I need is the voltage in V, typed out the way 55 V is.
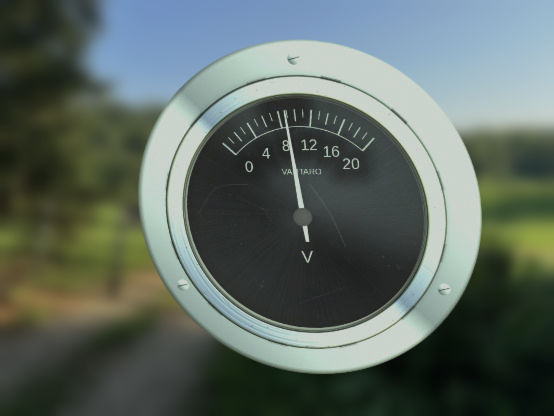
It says 9 V
